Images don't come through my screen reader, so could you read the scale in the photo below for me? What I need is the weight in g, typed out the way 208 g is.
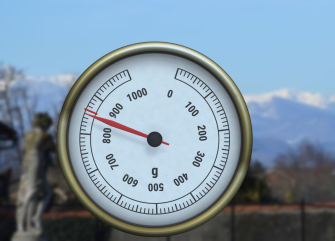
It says 850 g
